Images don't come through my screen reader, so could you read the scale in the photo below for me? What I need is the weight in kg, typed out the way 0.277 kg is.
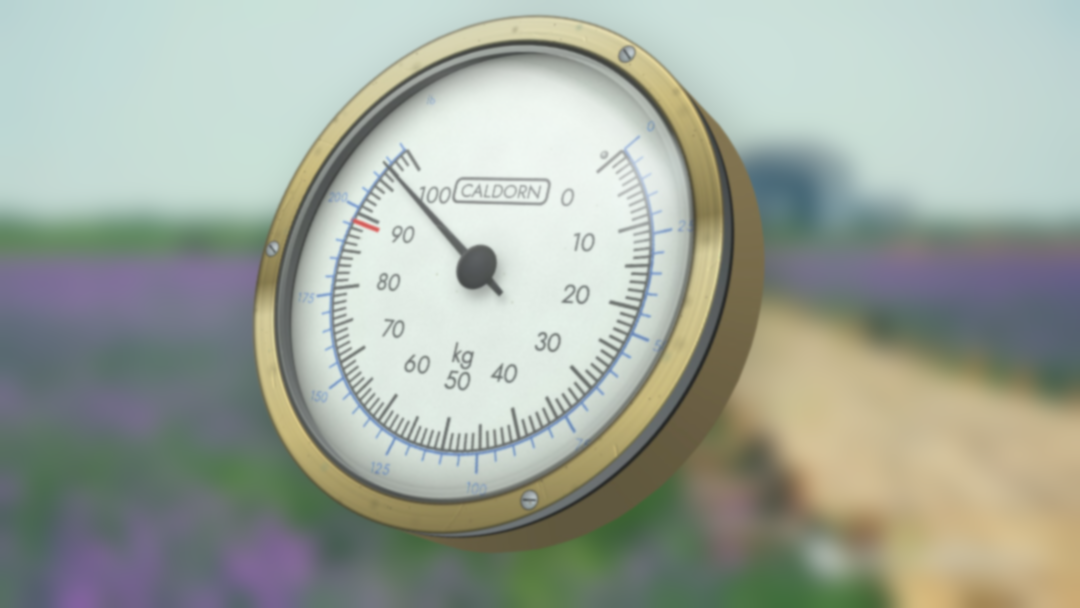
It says 97 kg
